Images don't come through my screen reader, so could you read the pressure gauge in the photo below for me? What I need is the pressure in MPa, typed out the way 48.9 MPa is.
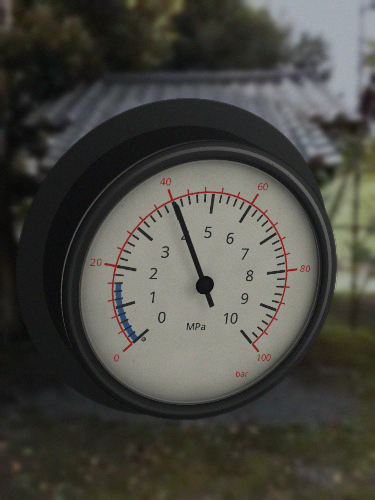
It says 4 MPa
